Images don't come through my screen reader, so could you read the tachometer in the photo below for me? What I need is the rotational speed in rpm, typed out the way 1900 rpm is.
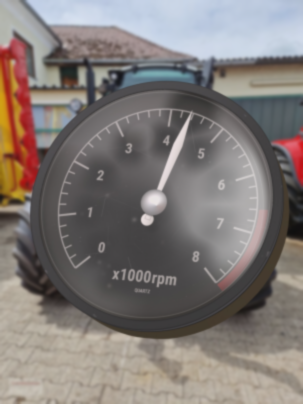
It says 4400 rpm
